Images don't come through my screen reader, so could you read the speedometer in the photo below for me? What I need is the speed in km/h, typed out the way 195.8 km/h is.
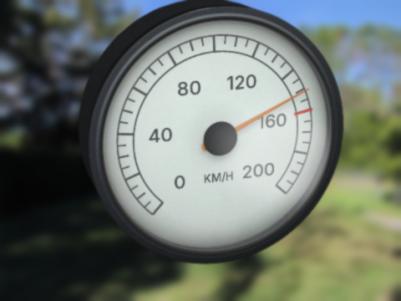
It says 150 km/h
